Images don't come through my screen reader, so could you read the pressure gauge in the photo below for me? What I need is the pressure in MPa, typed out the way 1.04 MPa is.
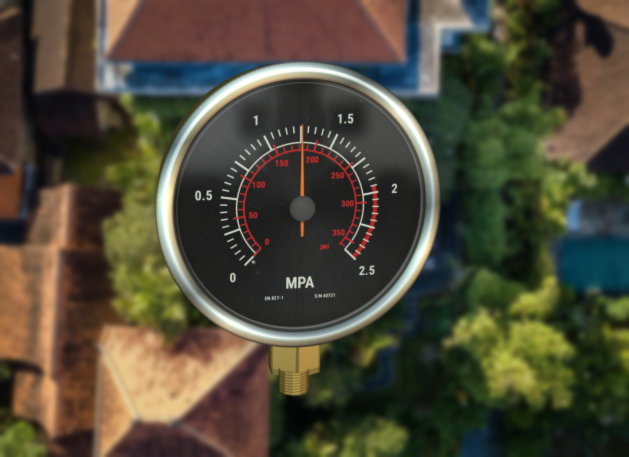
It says 1.25 MPa
